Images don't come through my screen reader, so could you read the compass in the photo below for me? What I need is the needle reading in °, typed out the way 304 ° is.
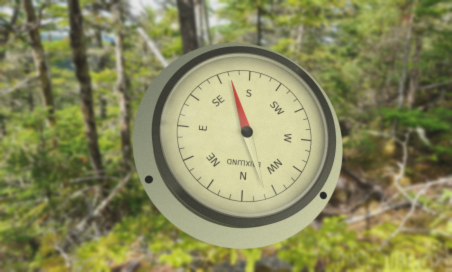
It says 160 °
